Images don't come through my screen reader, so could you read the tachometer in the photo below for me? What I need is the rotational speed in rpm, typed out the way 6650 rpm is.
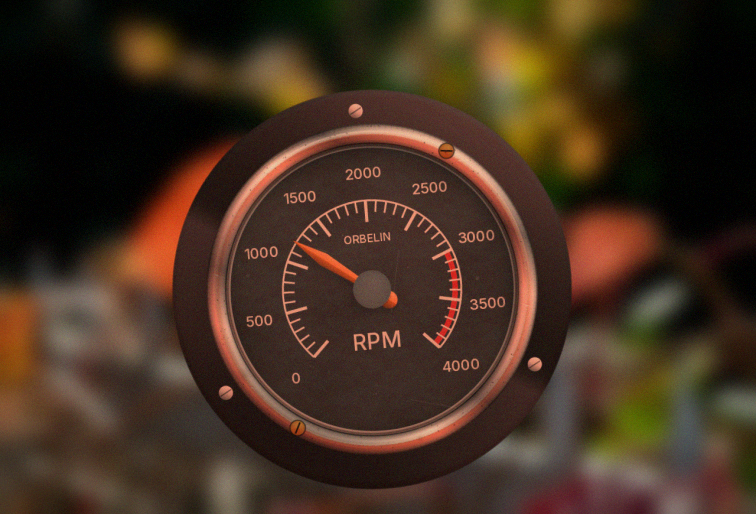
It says 1200 rpm
